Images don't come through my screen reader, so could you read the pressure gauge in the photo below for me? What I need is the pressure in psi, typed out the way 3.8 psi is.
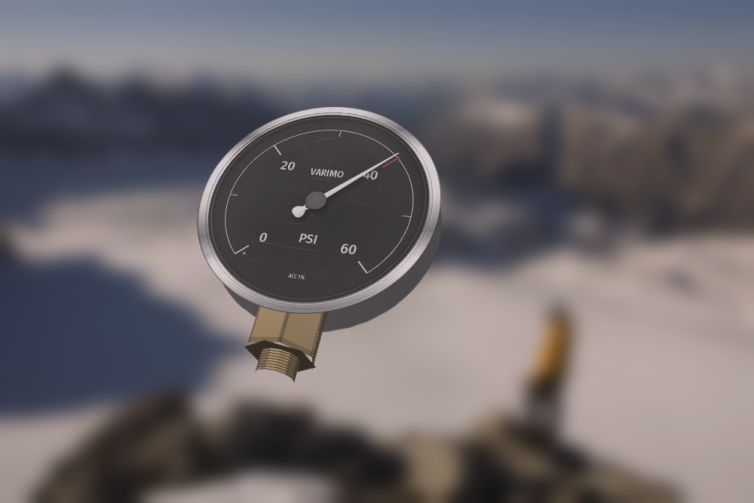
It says 40 psi
